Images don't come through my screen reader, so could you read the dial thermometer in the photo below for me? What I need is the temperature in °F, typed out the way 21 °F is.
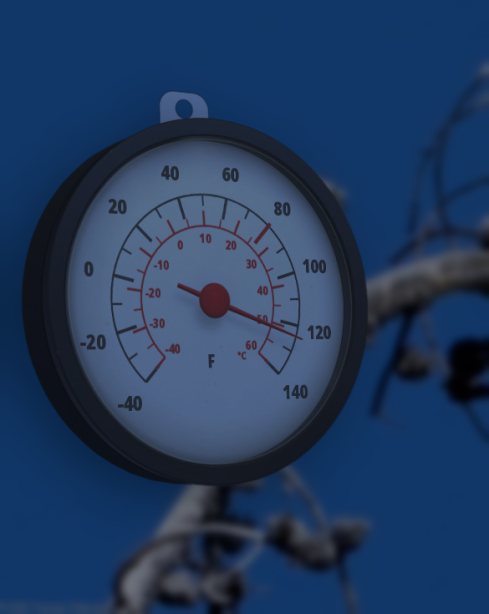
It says 125 °F
